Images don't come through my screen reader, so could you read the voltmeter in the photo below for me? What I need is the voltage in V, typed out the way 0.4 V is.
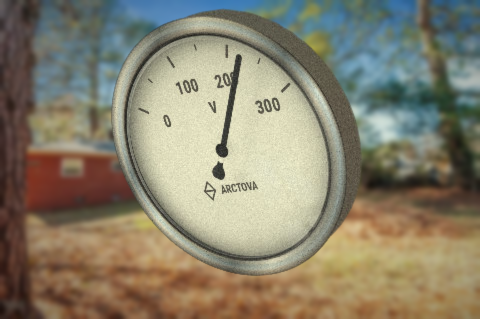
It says 225 V
